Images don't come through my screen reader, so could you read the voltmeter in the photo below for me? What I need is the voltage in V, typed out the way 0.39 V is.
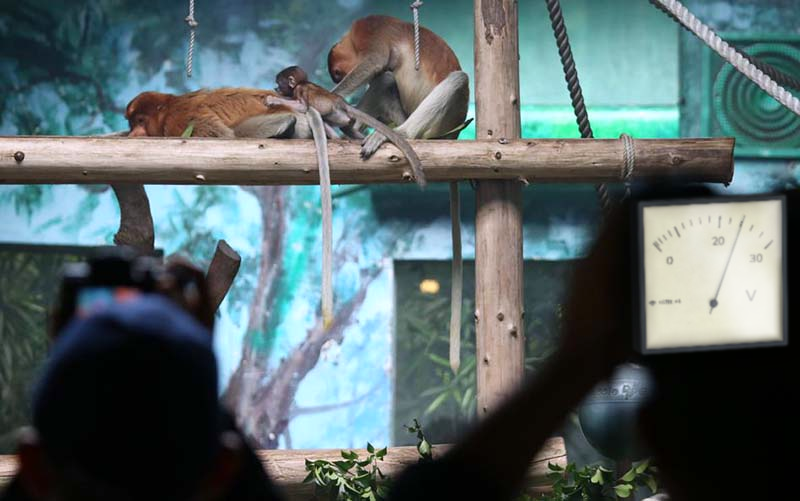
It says 24 V
